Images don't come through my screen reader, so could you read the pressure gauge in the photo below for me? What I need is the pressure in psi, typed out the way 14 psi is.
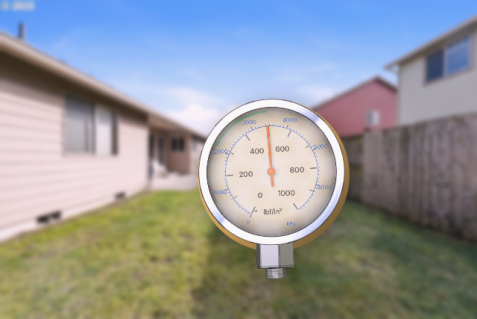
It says 500 psi
